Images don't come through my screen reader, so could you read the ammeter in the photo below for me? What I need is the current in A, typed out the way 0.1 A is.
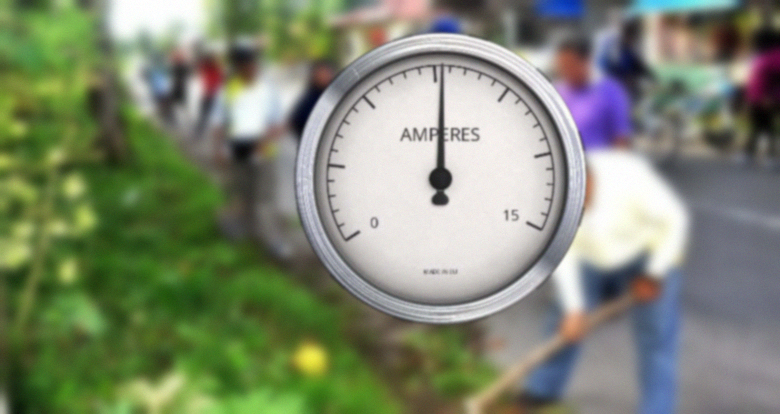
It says 7.75 A
